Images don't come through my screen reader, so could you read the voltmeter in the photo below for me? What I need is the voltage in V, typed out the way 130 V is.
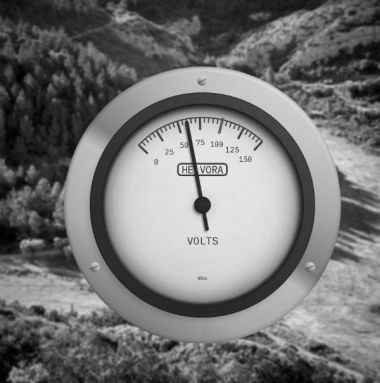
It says 60 V
